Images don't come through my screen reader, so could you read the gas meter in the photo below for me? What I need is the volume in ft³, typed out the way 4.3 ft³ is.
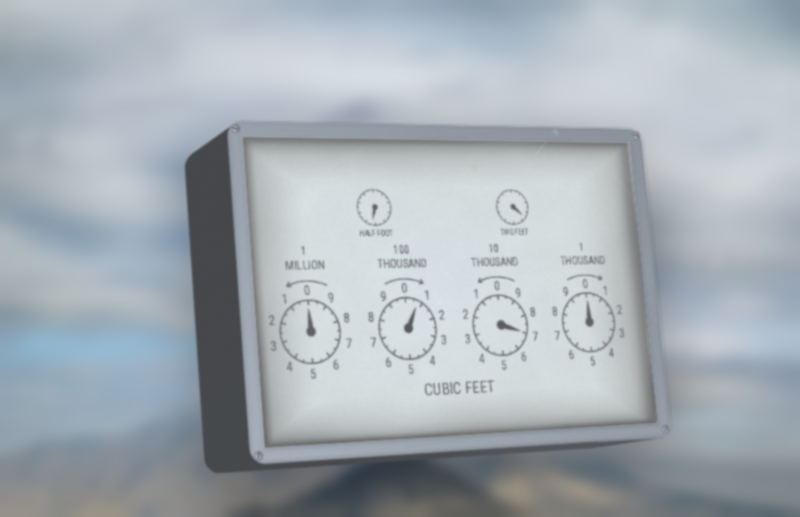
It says 7000 ft³
